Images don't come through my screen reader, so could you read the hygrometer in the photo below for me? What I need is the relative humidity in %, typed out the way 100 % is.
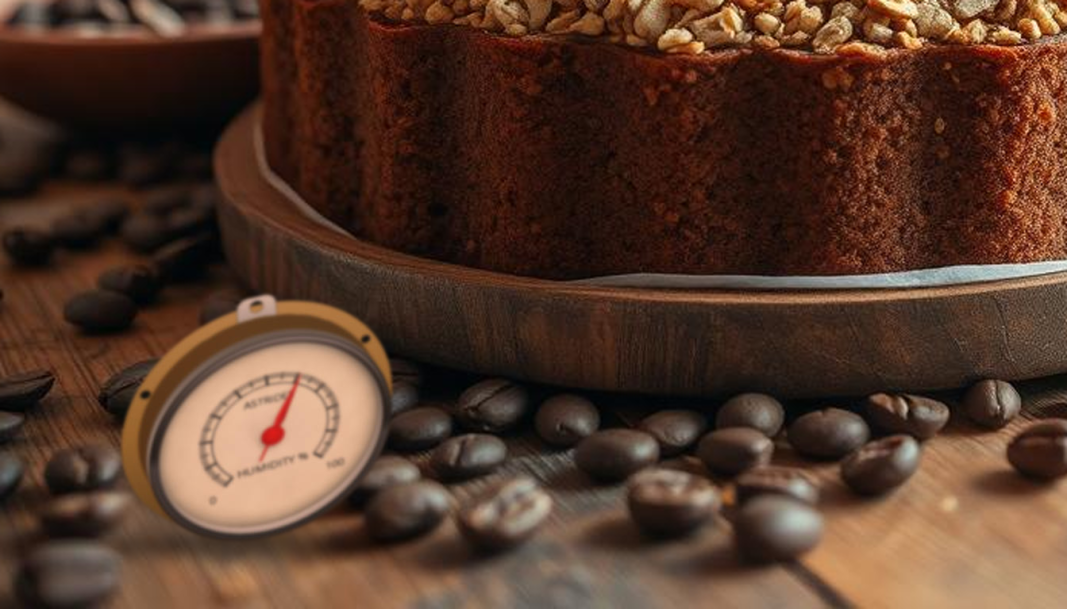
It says 60 %
